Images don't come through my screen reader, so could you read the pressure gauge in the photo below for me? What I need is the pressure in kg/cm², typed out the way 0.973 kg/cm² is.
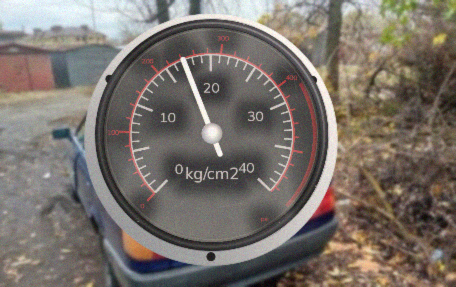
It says 17 kg/cm²
